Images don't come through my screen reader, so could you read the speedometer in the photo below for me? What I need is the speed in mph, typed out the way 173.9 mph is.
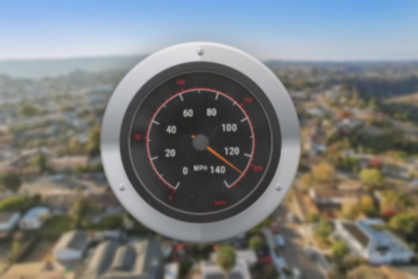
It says 130 mph
